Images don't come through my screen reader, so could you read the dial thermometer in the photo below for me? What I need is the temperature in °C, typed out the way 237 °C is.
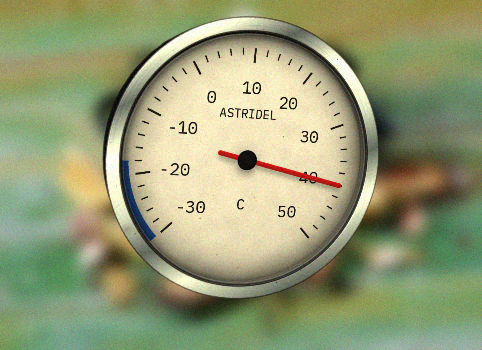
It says 40 °C
